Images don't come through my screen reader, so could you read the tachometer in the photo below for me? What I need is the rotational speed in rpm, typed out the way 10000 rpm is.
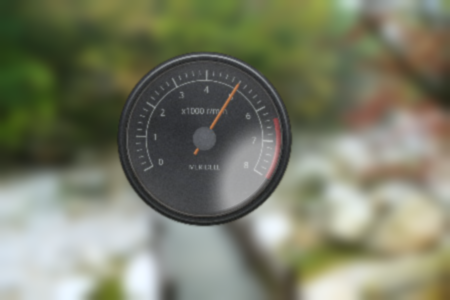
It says 5000 rpm
